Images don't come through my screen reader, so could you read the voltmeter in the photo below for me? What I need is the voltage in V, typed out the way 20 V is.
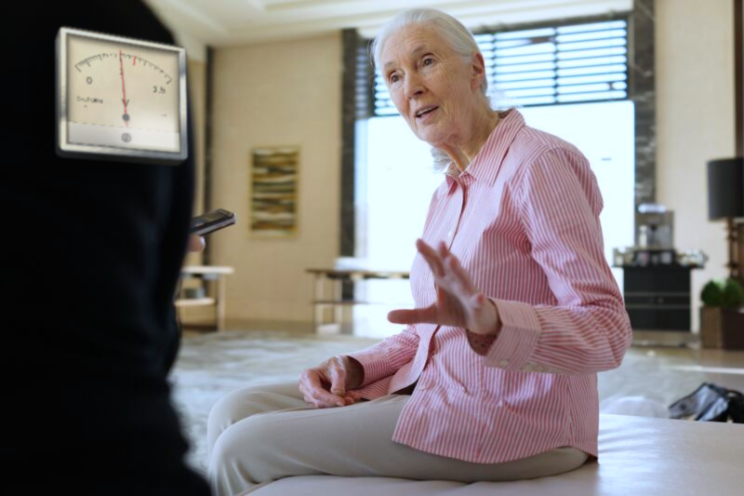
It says 1 V
